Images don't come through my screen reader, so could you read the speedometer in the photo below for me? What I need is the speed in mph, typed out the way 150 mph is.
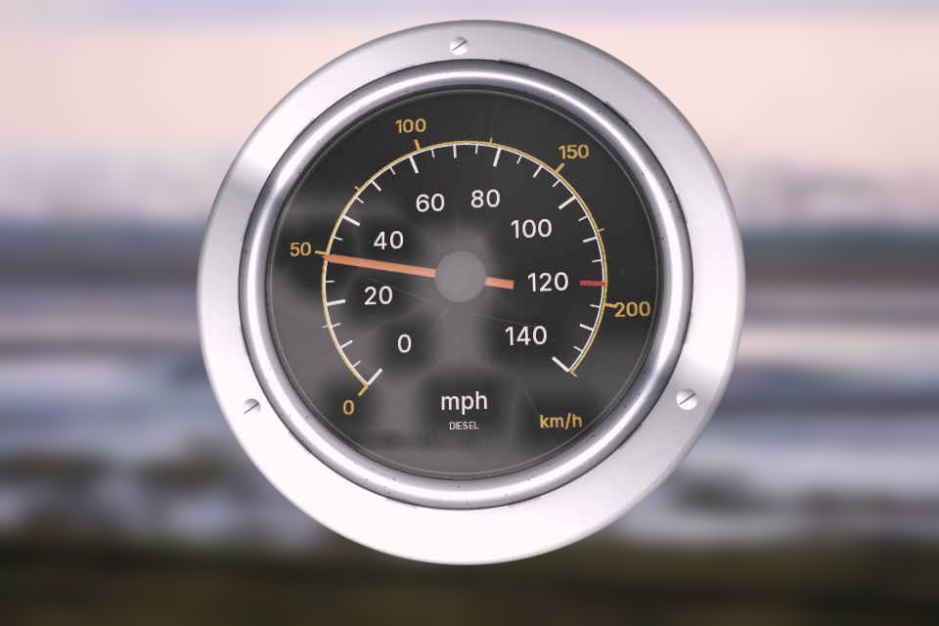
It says 30 mph
